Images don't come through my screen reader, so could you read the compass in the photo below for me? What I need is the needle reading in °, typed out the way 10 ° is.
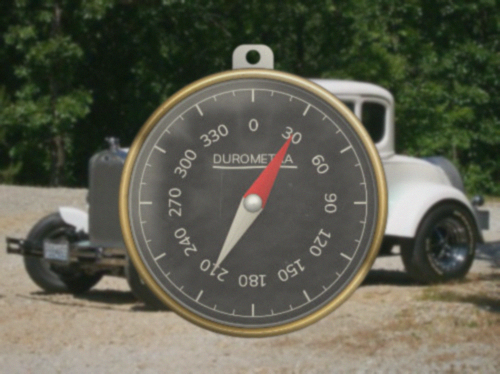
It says 30 °
